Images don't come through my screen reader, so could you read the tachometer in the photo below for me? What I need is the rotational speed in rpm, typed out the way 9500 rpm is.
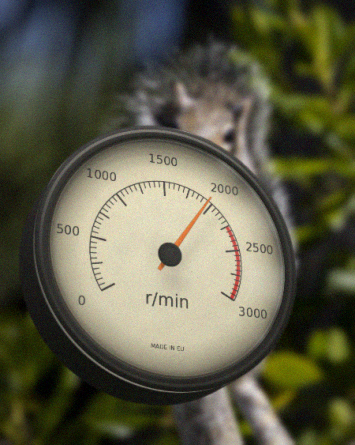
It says 1950 rpm
